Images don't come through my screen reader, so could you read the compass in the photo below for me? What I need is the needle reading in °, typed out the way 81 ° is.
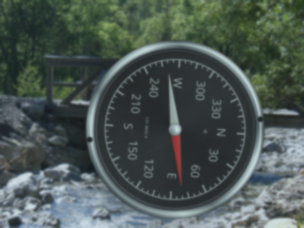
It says 80 °
